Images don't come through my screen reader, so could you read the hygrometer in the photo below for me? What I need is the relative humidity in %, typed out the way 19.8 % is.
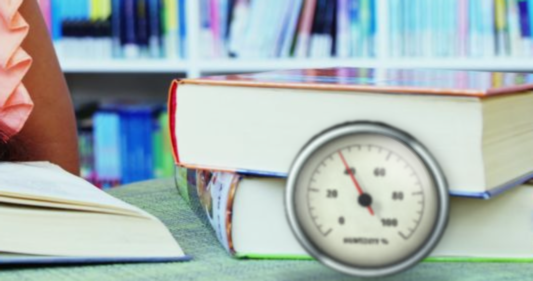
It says 40 %
